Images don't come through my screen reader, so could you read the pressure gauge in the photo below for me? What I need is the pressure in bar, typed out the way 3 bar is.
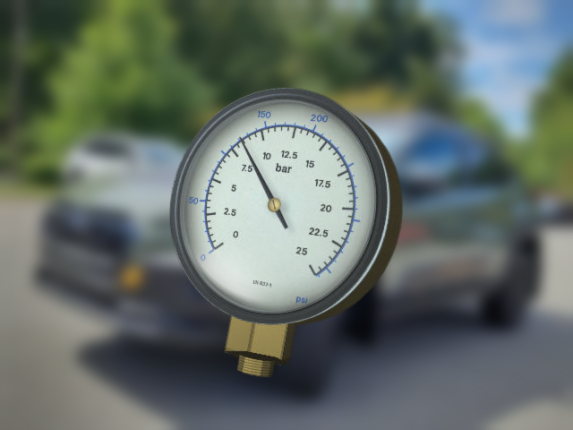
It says 8.5 bar
